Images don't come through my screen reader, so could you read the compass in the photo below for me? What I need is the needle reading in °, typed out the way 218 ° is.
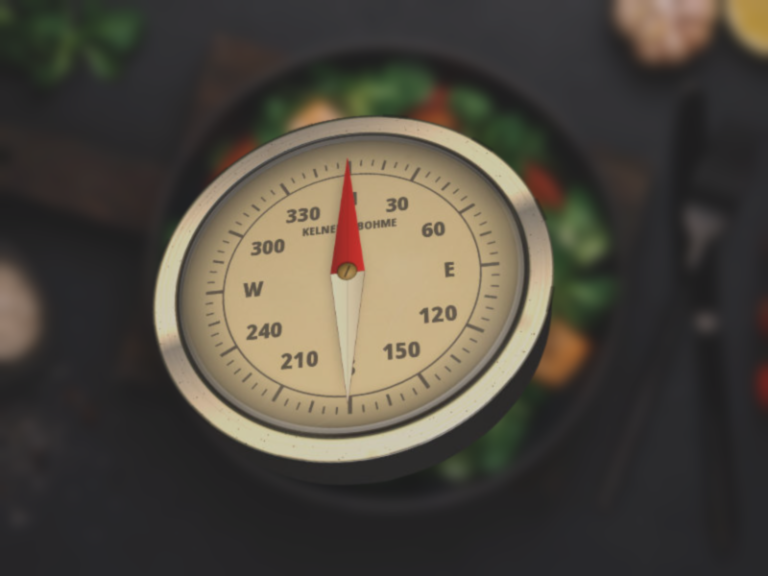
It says 0 °
